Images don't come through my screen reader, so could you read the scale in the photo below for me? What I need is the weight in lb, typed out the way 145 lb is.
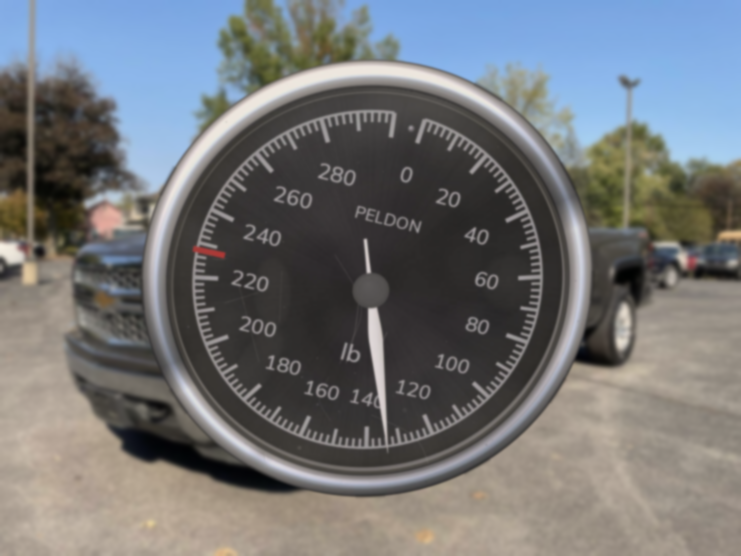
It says 134 lb
